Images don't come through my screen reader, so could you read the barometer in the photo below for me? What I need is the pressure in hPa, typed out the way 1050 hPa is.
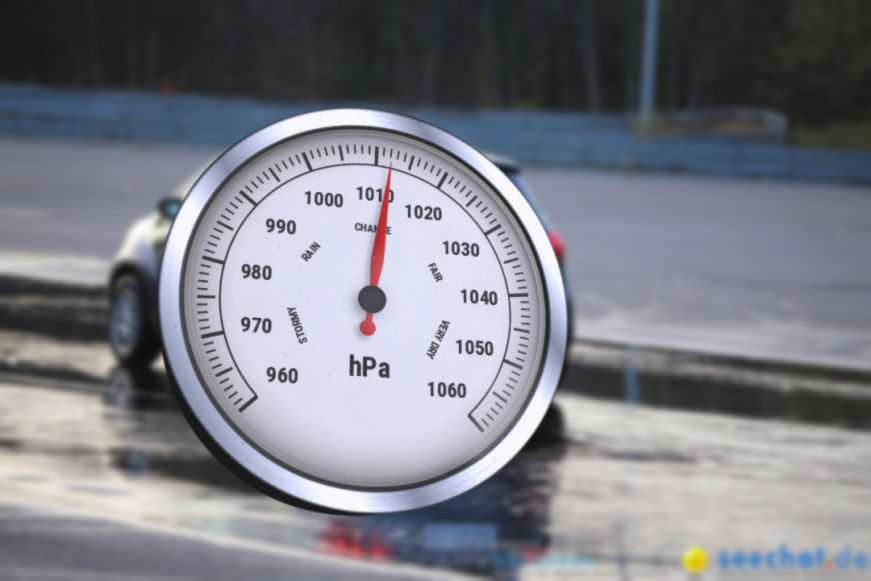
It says 1012 hPa
